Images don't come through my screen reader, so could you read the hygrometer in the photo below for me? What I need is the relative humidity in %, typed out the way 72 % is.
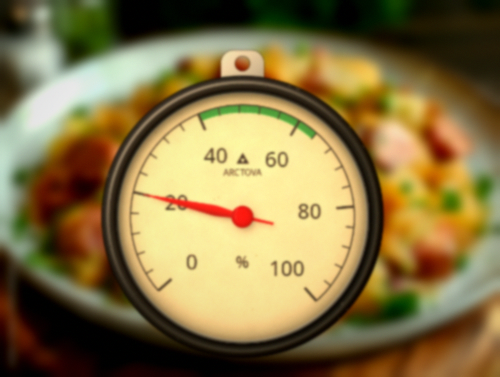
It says 20 %
